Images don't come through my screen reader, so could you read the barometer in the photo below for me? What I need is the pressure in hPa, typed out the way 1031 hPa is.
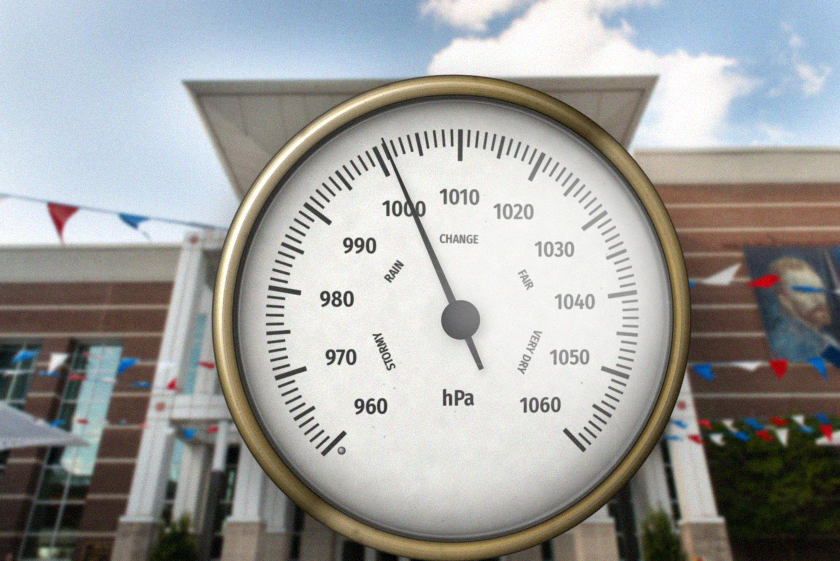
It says 1001 hPa
